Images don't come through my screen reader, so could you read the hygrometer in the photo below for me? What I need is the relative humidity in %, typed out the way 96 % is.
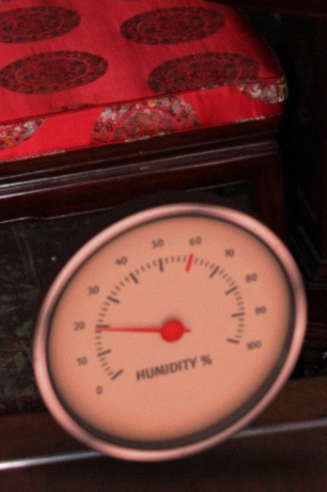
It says 20 %
